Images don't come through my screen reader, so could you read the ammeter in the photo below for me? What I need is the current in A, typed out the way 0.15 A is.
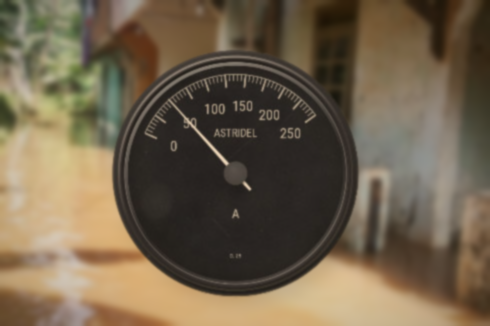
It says 50 A
